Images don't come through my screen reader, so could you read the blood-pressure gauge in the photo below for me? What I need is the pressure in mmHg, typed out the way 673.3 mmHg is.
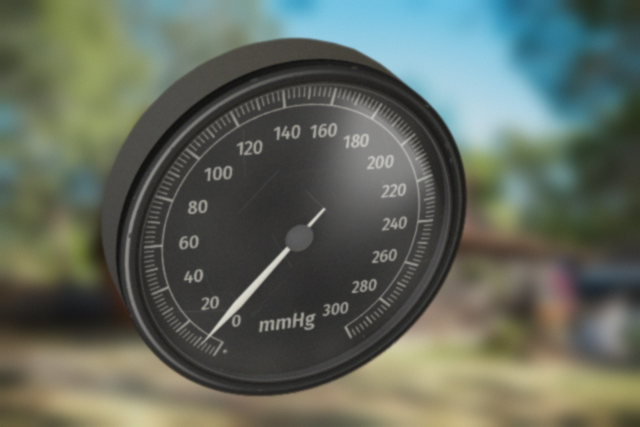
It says 10 mmHg
